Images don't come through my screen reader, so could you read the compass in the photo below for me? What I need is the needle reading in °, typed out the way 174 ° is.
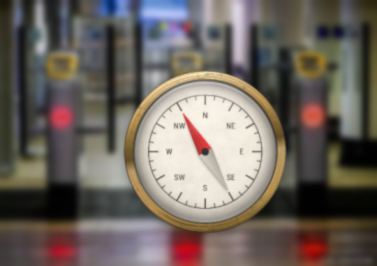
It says 330 °
